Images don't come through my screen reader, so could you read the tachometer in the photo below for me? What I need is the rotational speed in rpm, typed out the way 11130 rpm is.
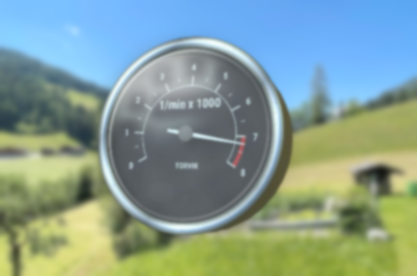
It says 7250 rpm
